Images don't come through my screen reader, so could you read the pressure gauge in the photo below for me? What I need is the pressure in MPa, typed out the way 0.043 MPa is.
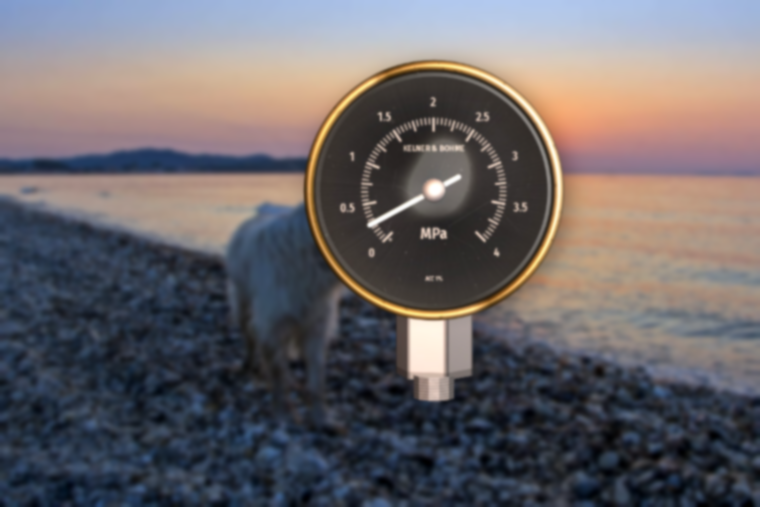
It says 0.25 MPa
